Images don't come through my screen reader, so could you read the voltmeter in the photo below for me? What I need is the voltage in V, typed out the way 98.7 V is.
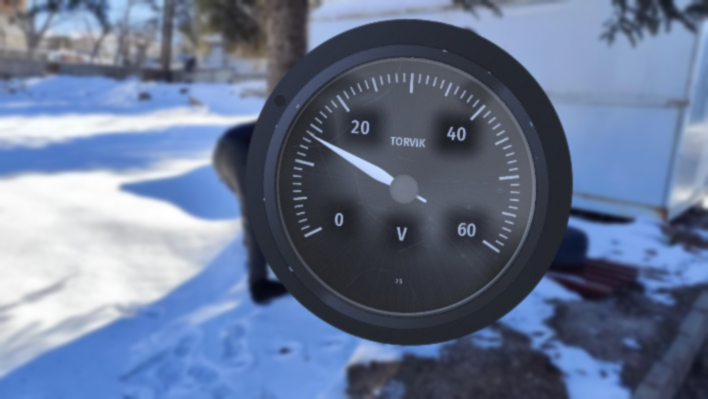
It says 14 V
